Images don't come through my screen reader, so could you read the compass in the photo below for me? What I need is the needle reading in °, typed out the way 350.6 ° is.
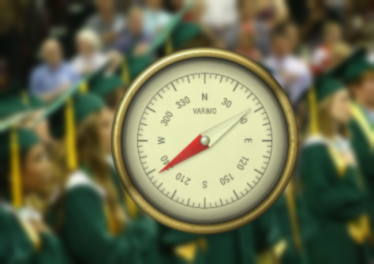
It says 235 °
